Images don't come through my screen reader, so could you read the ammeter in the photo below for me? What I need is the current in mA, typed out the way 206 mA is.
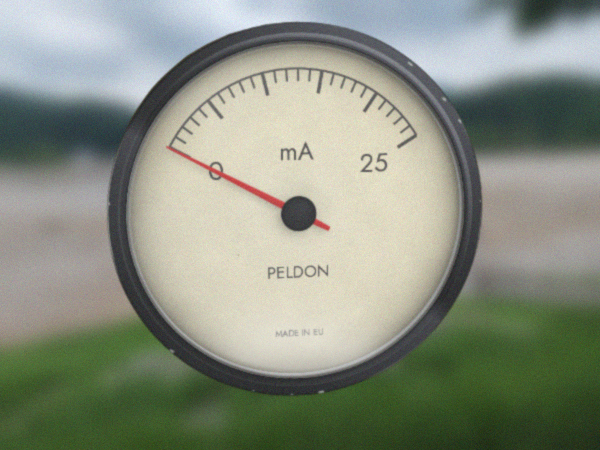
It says 0 mA
